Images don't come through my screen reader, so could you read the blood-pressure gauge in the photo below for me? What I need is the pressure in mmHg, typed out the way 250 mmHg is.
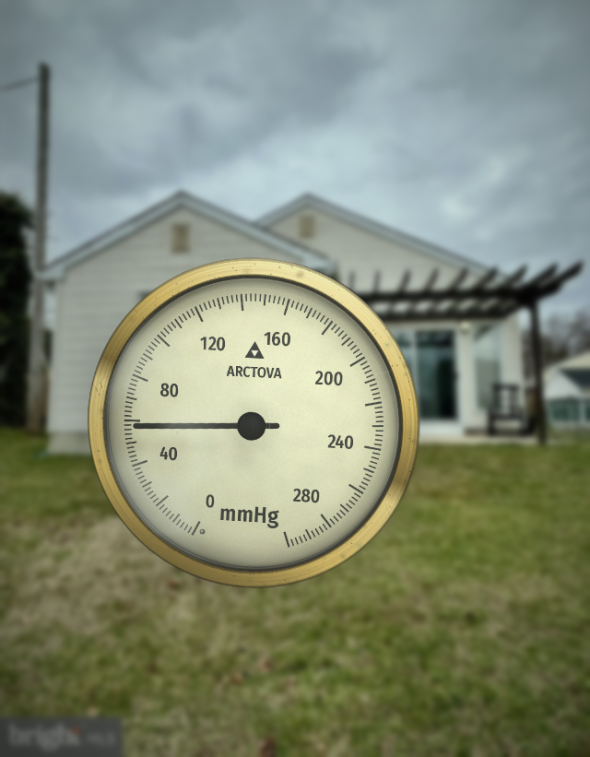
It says 58 mmHg
